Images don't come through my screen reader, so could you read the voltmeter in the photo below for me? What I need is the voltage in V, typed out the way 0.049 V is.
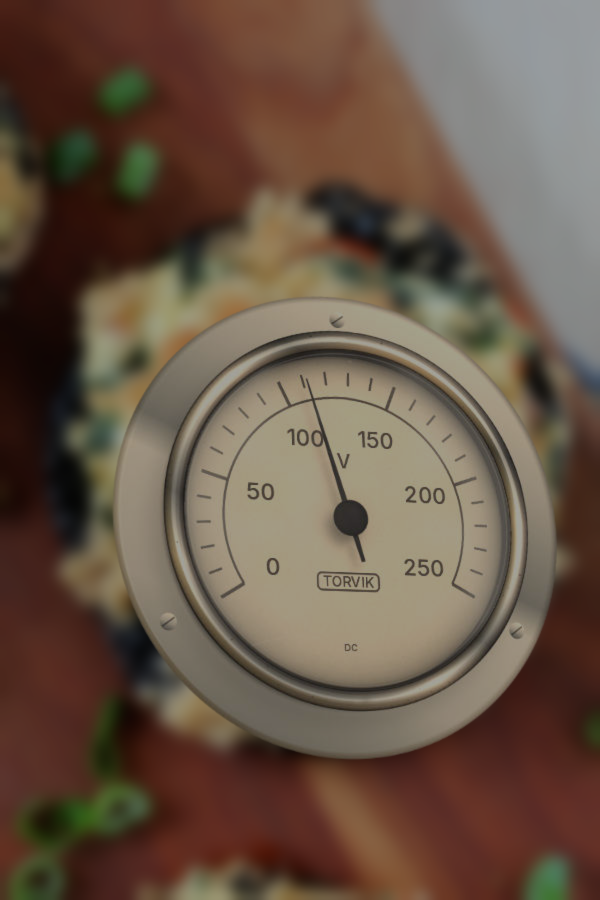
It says 110 V
